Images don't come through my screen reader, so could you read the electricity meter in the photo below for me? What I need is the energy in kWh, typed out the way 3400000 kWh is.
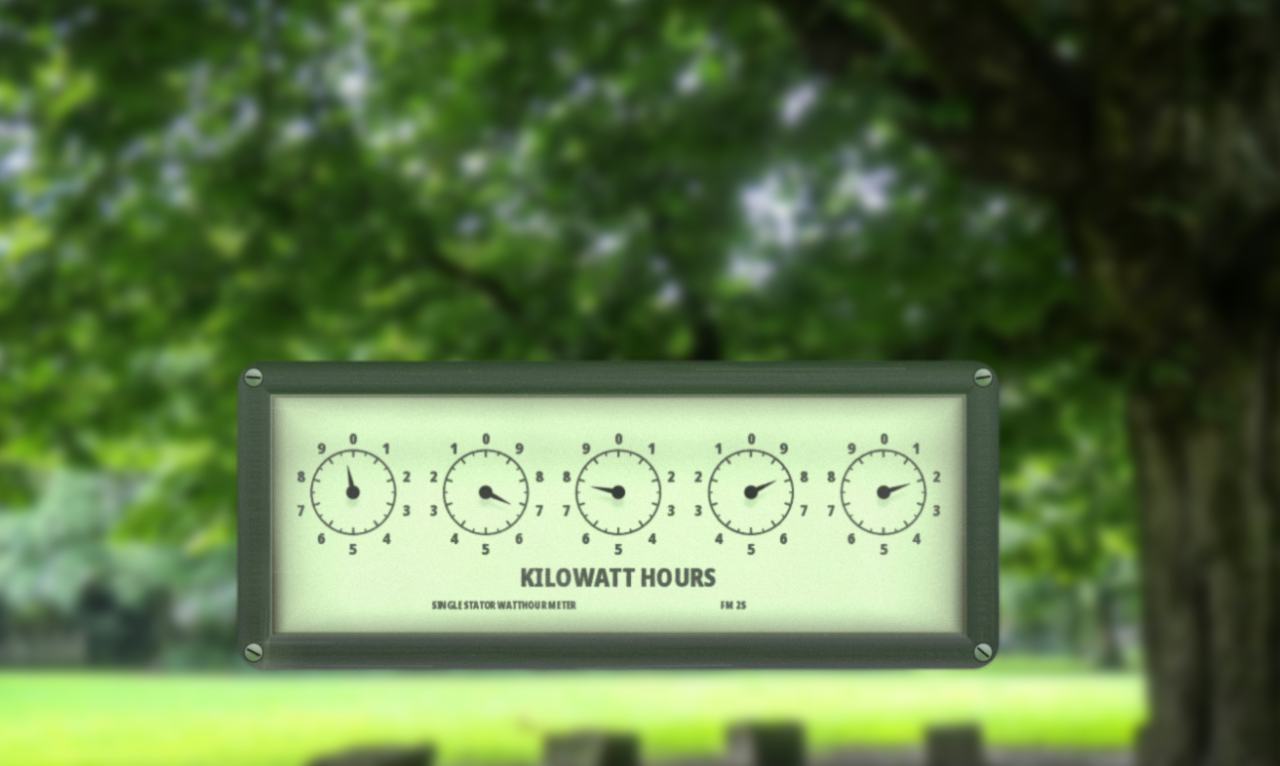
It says 96782 kWh
